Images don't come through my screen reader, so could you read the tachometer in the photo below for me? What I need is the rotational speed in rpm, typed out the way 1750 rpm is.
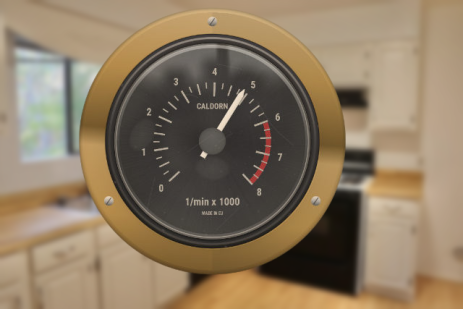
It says 4875 rpm
